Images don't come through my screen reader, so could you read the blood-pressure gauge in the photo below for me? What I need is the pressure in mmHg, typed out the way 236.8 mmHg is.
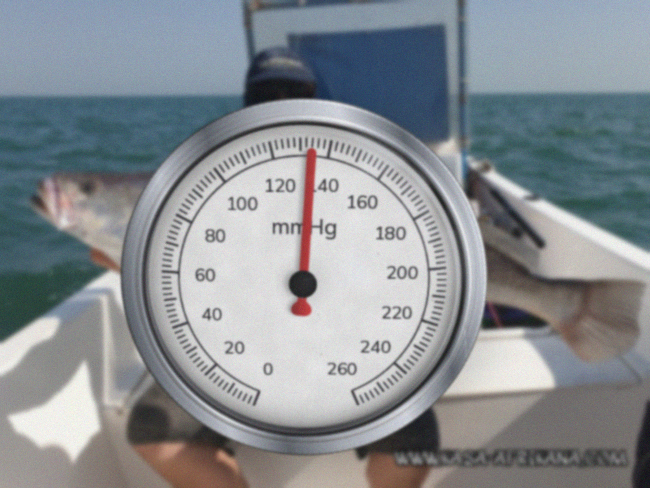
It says 134 mmHg
